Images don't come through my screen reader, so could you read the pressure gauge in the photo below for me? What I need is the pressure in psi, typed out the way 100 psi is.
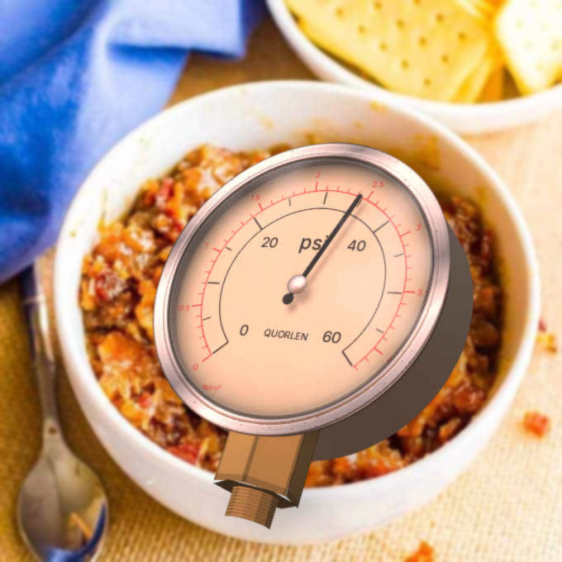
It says 35 psi
